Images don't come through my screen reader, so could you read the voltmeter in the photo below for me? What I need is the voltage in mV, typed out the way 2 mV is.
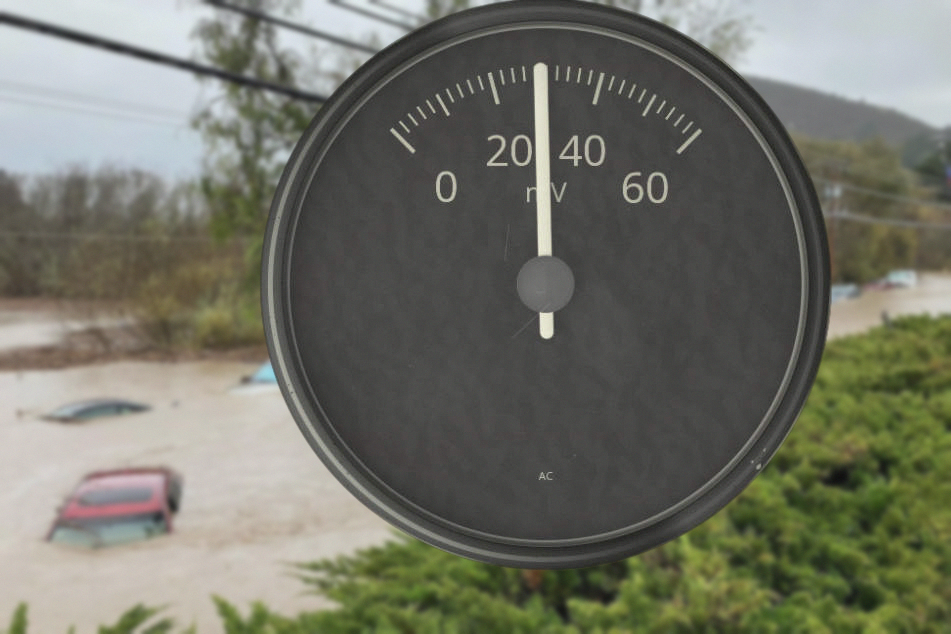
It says 29 mV
